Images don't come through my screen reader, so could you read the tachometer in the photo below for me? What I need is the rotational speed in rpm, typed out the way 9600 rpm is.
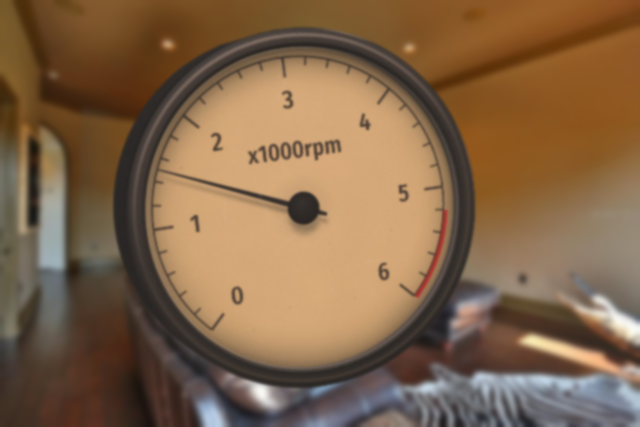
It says 1500 rpm
